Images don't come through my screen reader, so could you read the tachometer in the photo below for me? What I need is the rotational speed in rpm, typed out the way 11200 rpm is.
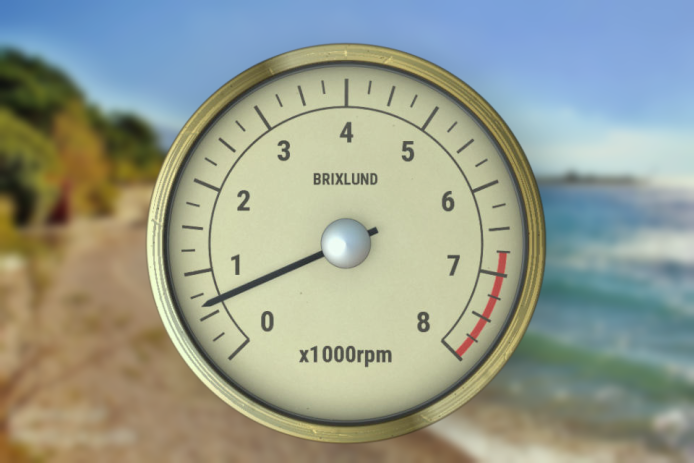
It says 625 rpm
